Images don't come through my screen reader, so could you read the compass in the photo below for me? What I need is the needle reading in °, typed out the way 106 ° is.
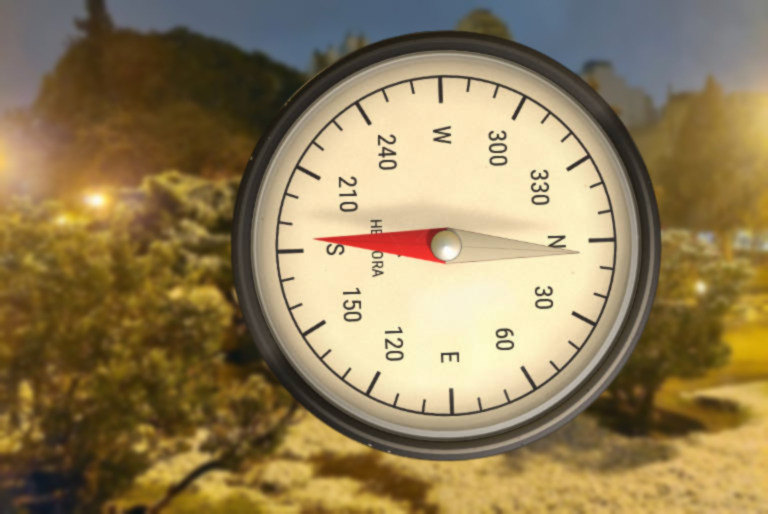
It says 185 °
